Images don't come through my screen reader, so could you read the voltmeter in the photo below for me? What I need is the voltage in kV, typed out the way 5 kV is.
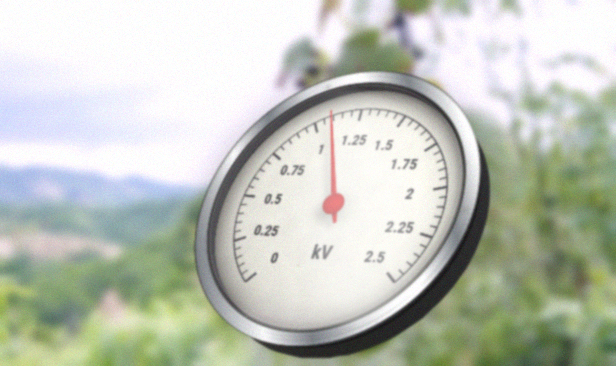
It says 1.1 kV
